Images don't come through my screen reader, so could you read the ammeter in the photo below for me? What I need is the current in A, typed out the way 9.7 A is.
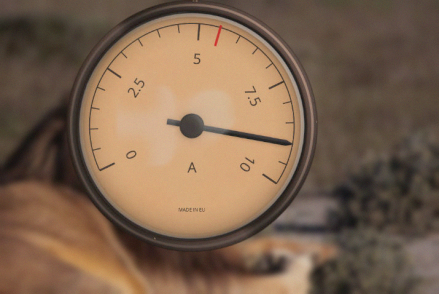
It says 9 A
